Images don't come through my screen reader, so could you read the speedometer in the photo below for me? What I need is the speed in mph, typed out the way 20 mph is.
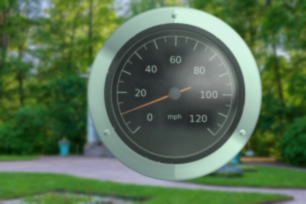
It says 10 mph
